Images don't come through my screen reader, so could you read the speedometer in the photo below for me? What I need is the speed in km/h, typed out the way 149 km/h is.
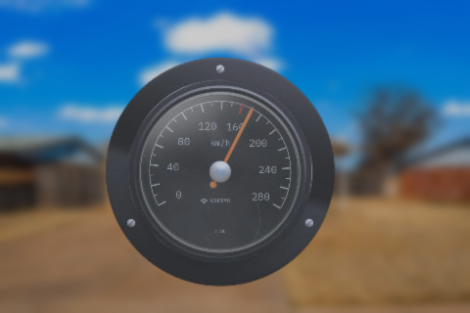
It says 170 km/h
